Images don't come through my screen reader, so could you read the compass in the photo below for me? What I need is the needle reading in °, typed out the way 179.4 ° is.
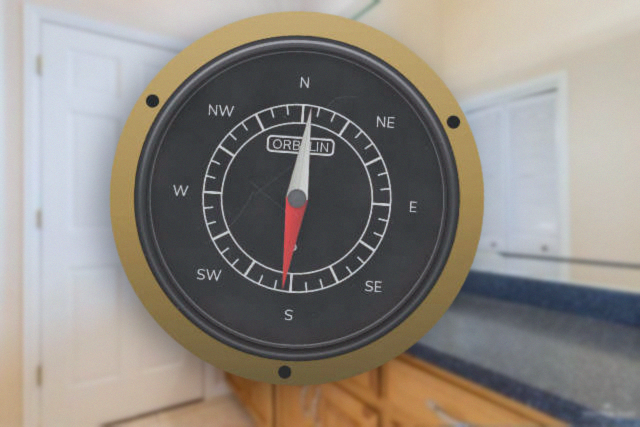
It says 185 °
